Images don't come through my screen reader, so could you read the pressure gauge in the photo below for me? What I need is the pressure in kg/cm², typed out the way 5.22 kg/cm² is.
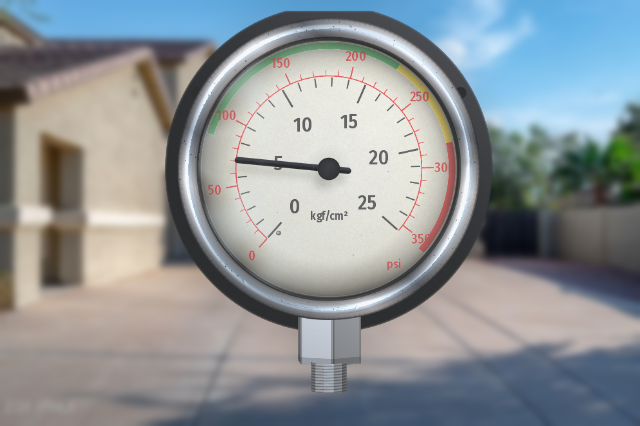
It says 5 kg/cm²
